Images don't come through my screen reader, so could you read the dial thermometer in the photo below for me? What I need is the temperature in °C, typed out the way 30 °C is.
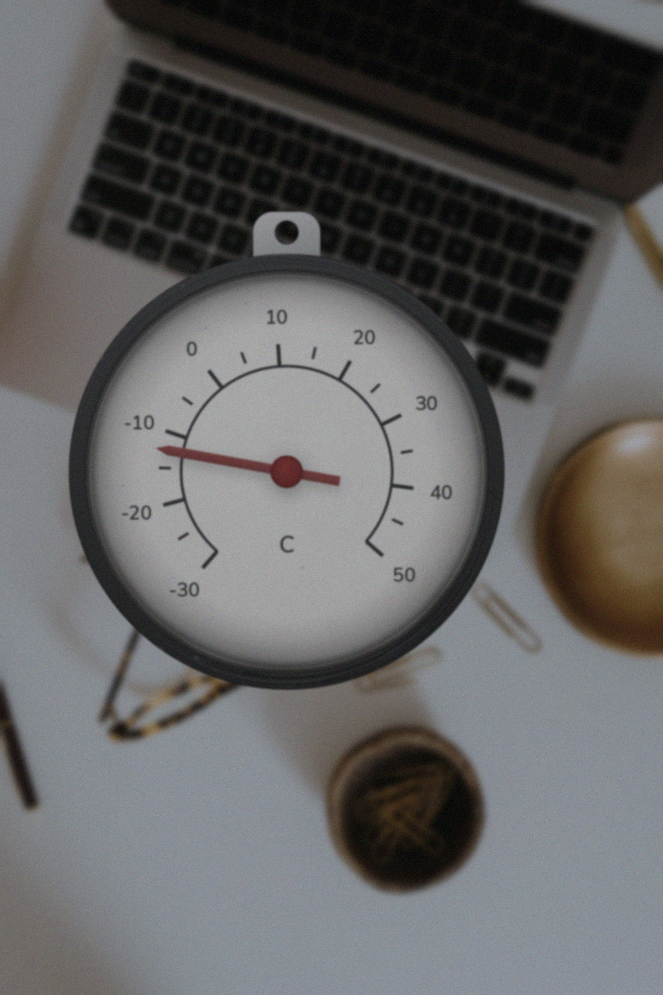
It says -12.5 °C
